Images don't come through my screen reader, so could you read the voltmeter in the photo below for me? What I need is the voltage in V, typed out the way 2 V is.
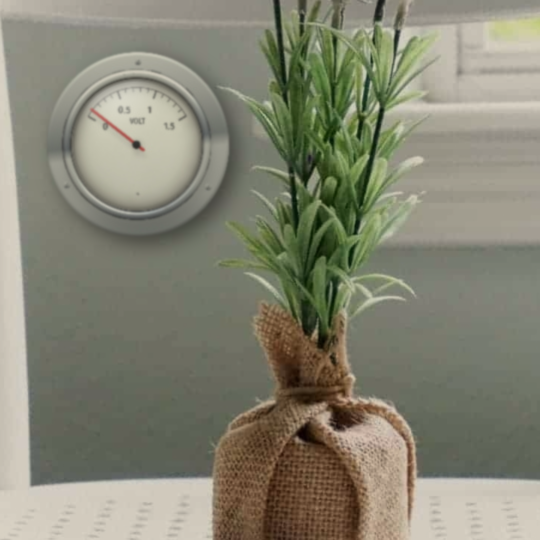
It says 0.1 V
